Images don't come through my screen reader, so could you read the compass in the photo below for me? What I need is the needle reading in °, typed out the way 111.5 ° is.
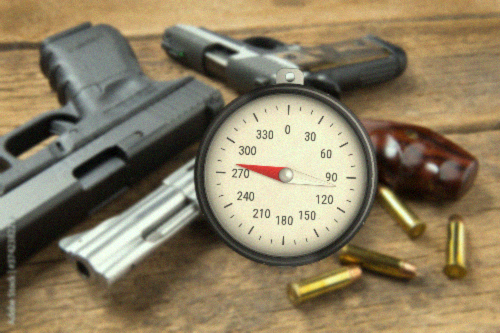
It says 280 °
